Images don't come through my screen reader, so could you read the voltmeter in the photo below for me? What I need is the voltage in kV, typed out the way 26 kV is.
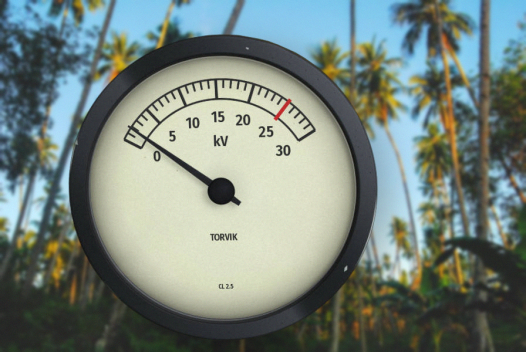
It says 2 kV
